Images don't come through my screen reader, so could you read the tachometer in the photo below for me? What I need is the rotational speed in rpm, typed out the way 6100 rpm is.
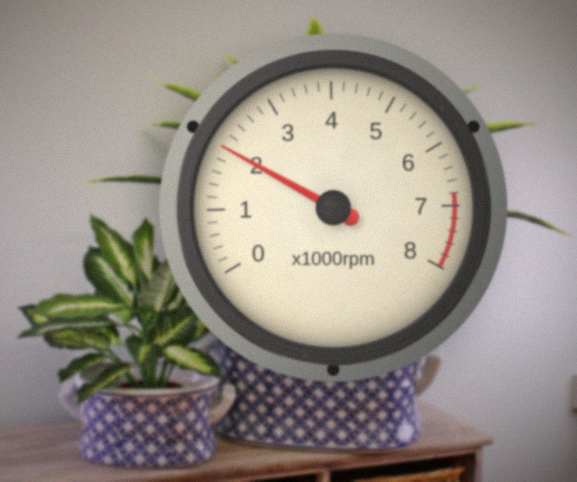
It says 2000 rpm
